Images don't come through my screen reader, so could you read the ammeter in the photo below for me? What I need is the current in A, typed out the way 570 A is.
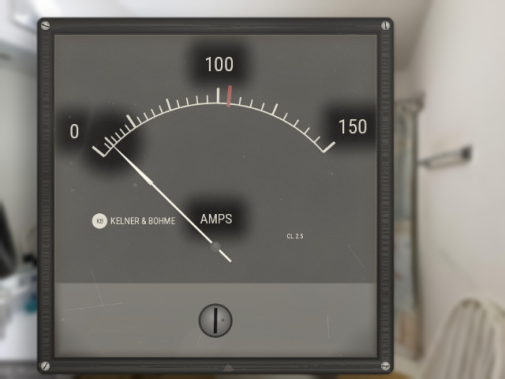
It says 25 A
